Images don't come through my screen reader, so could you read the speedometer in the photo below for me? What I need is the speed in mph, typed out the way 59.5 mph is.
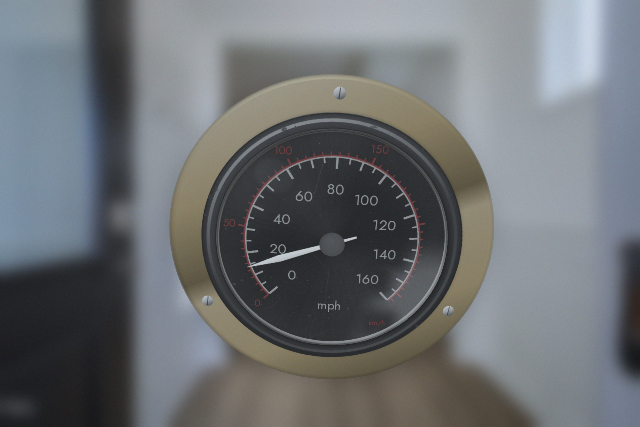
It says 15 mph
